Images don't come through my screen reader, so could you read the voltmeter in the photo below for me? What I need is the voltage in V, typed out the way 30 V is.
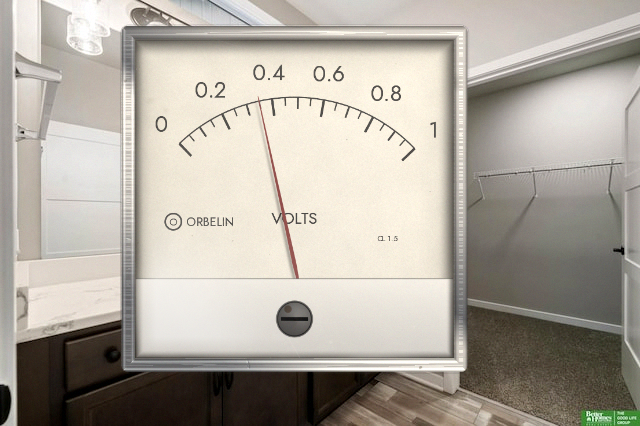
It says 0.35 V
